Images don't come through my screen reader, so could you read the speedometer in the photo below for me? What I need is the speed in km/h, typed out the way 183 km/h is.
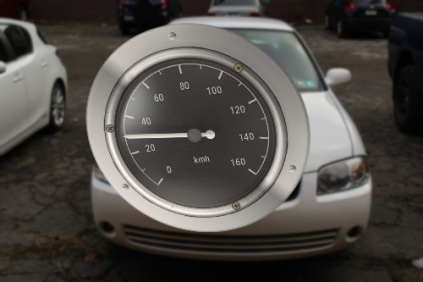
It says 30 km/h
